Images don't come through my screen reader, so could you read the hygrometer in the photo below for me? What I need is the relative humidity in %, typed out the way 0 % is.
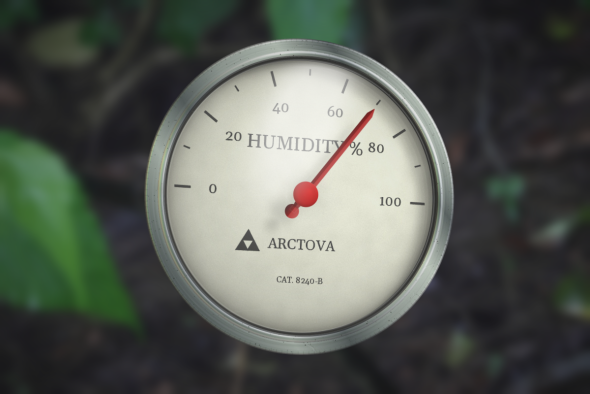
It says 70 %
